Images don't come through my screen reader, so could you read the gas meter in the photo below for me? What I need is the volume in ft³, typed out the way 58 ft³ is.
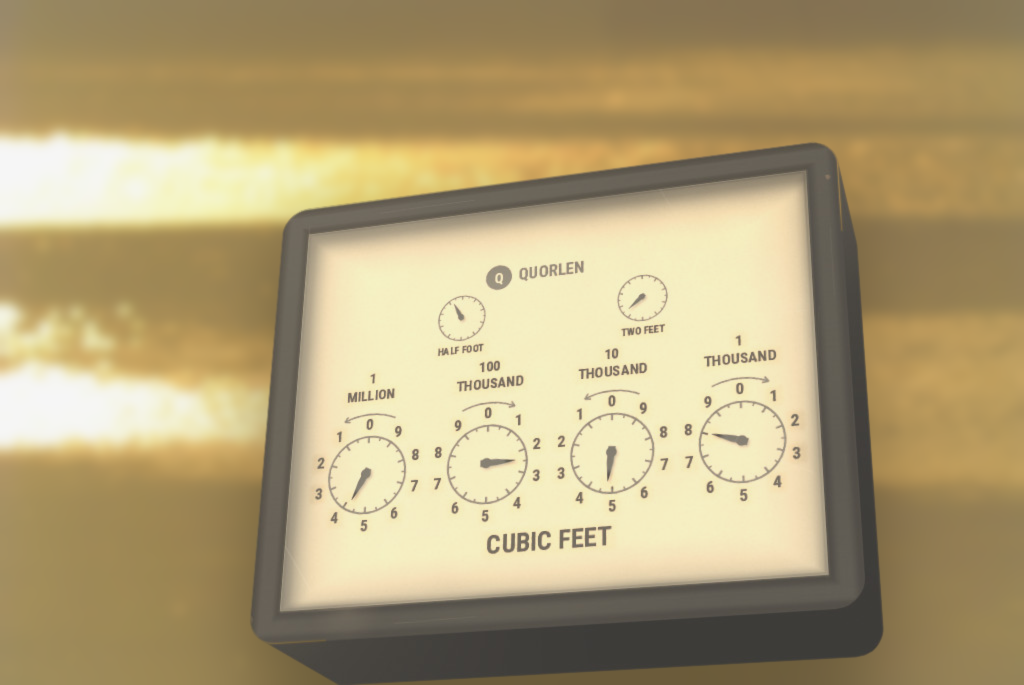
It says 424800 ft³
